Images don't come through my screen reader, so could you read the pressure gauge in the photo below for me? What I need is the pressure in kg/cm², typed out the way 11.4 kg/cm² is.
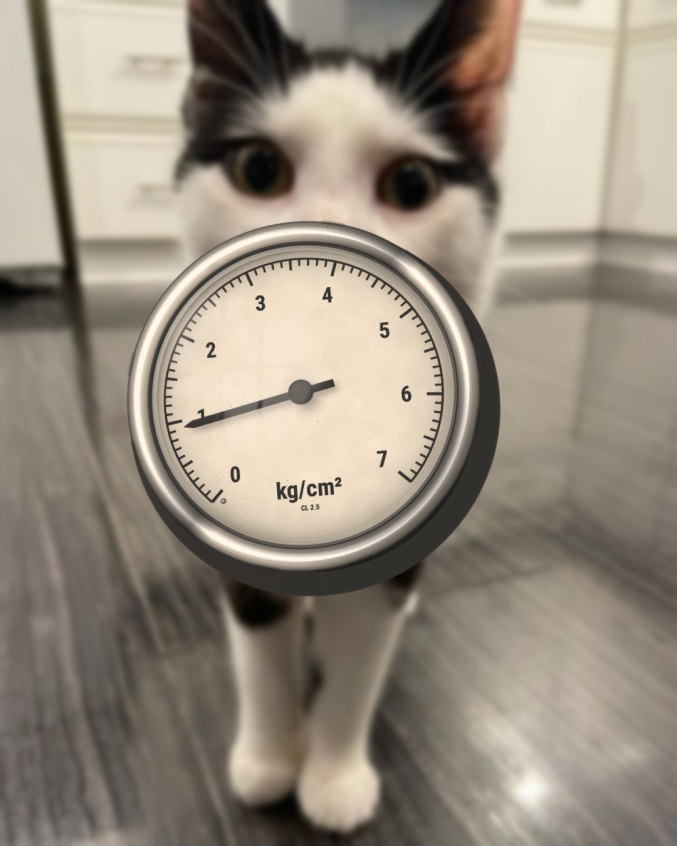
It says 0.9 kg/cm²
